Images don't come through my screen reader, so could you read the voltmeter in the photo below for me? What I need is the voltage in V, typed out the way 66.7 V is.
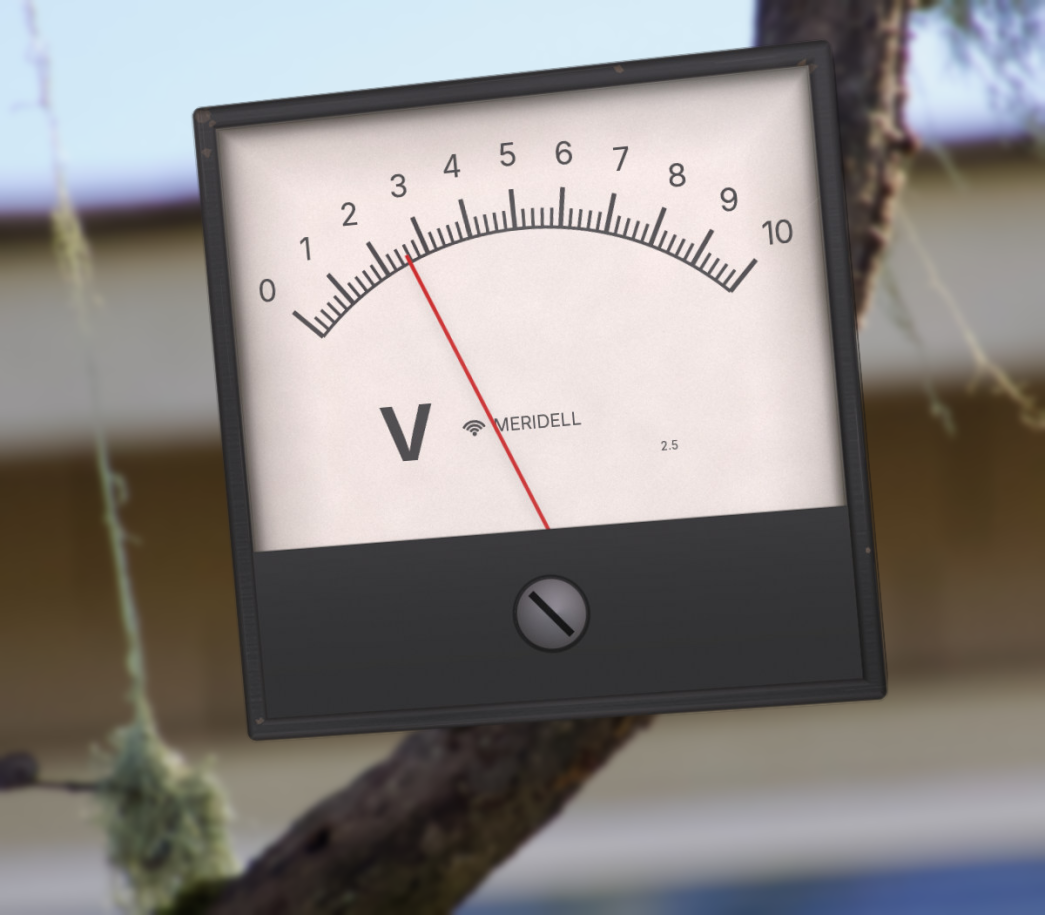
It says 2.6 V
